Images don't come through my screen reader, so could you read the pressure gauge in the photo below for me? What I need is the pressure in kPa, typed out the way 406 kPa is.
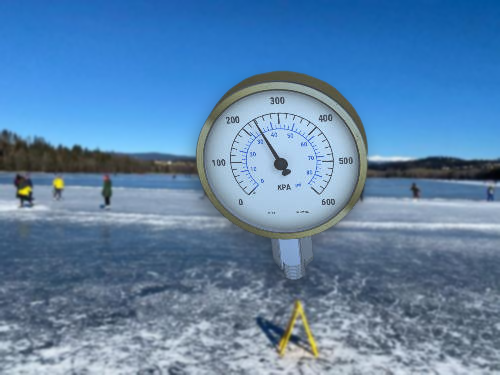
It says 240 kPa
